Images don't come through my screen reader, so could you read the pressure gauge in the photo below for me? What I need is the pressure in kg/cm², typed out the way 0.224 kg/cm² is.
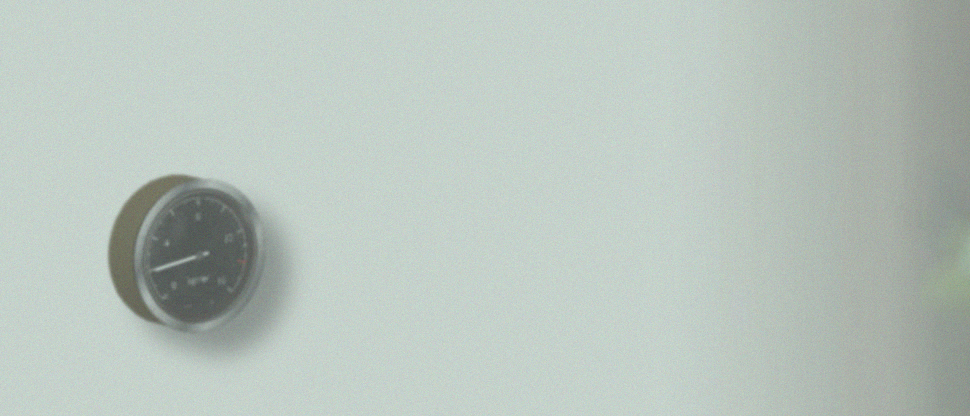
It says 2 kg/cm²
